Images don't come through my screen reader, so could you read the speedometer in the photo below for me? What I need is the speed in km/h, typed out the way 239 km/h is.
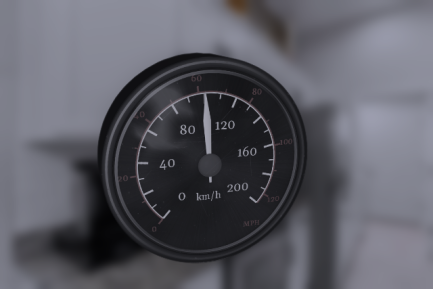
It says 100 km/h
